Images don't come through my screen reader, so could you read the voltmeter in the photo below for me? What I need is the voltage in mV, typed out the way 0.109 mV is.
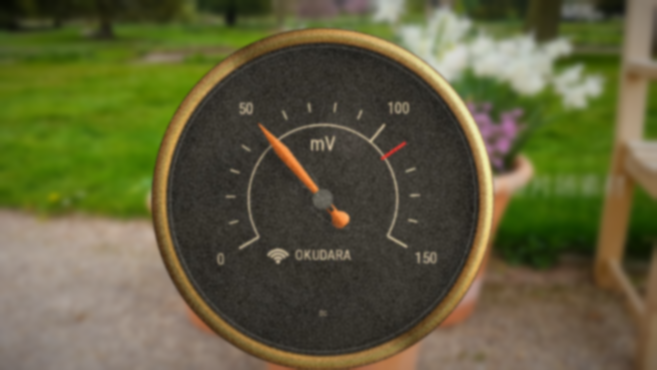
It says 50 mV
